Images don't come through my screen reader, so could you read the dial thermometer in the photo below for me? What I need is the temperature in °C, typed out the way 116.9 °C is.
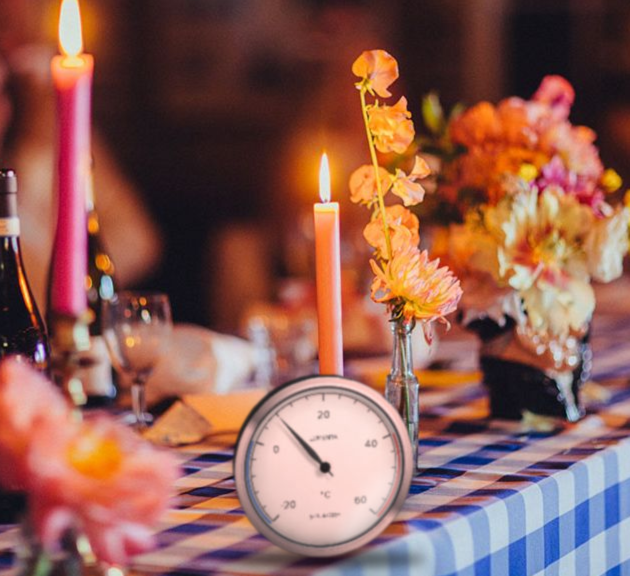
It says 8 °C
